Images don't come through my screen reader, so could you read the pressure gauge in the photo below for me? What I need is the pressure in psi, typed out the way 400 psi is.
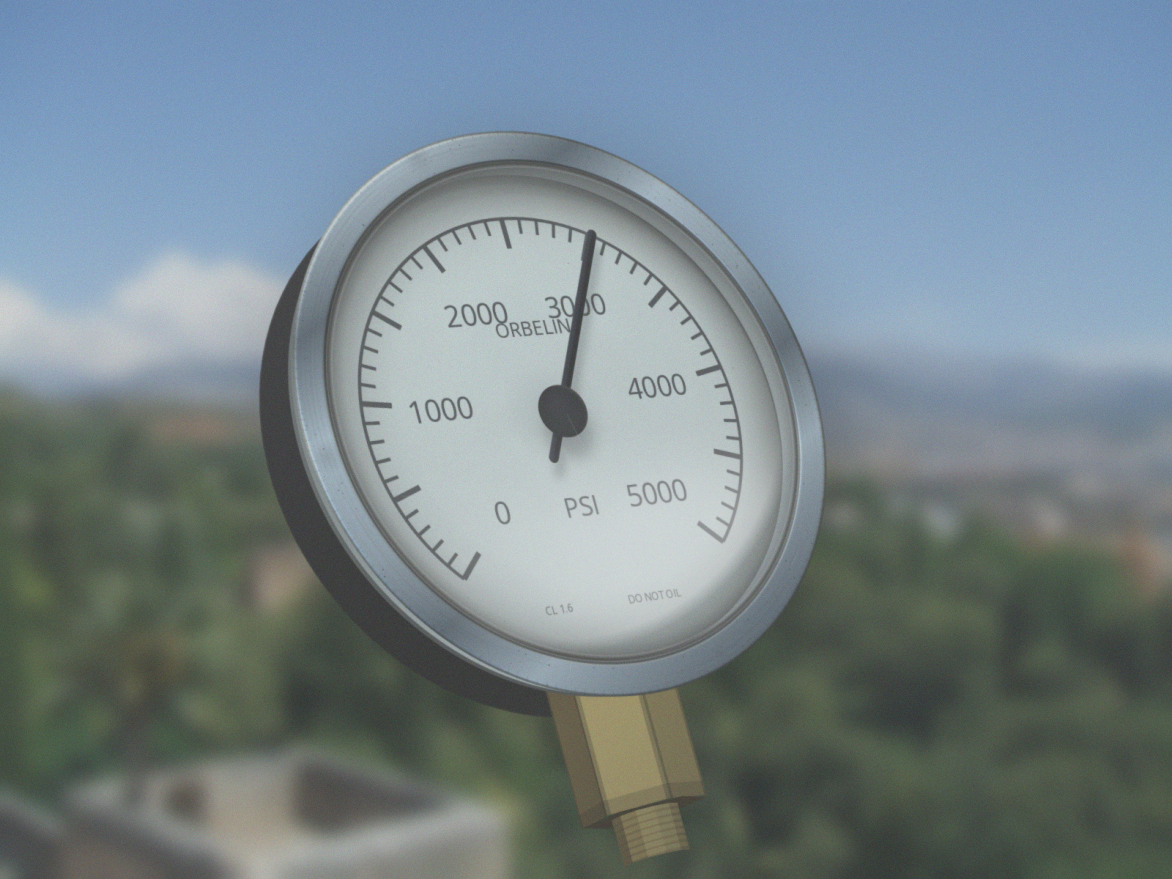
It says 3000 psi
